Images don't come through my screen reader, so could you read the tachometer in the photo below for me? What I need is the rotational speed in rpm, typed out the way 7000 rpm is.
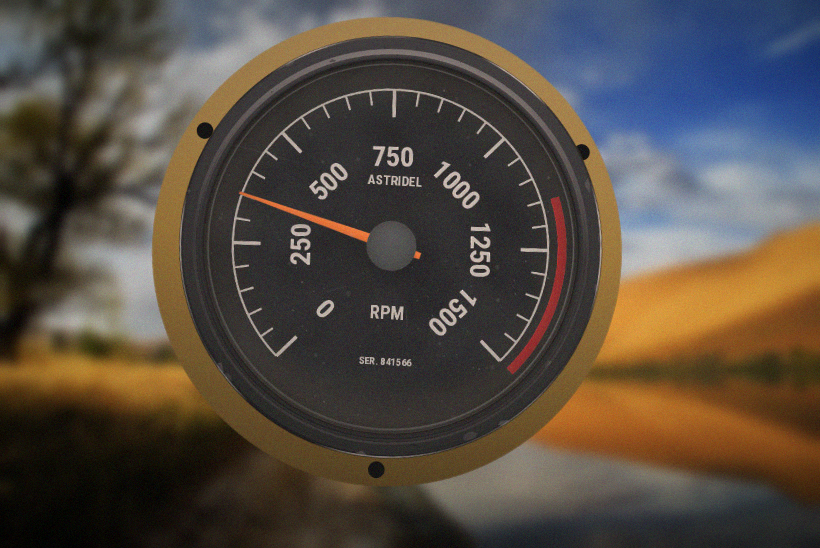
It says 350 rpm
